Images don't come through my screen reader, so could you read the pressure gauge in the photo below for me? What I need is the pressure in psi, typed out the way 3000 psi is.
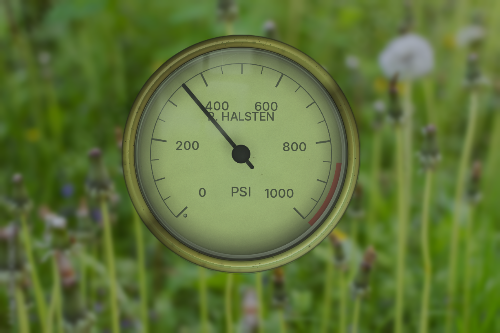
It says 350 psi
